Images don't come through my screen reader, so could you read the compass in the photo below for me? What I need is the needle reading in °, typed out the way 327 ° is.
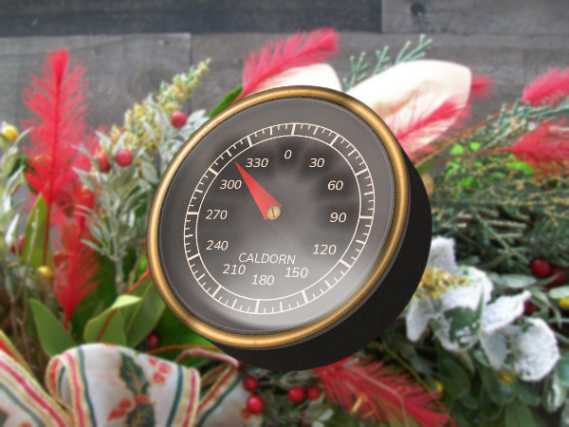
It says 315 °
